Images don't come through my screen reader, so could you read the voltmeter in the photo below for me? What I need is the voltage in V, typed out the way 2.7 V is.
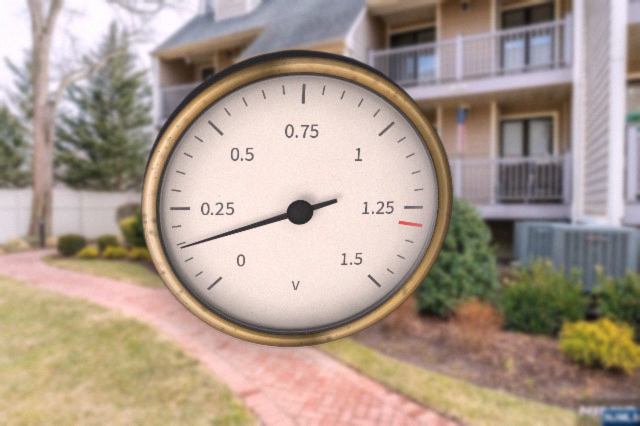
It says 0.15 V
